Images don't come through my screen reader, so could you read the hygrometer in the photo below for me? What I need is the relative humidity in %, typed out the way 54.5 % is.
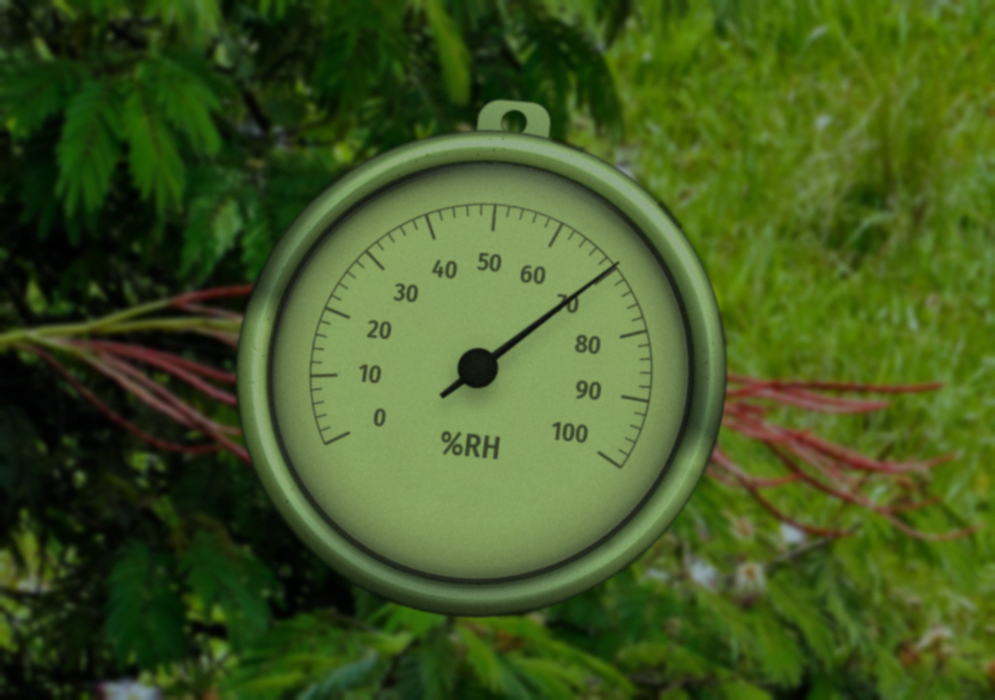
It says 70 %
